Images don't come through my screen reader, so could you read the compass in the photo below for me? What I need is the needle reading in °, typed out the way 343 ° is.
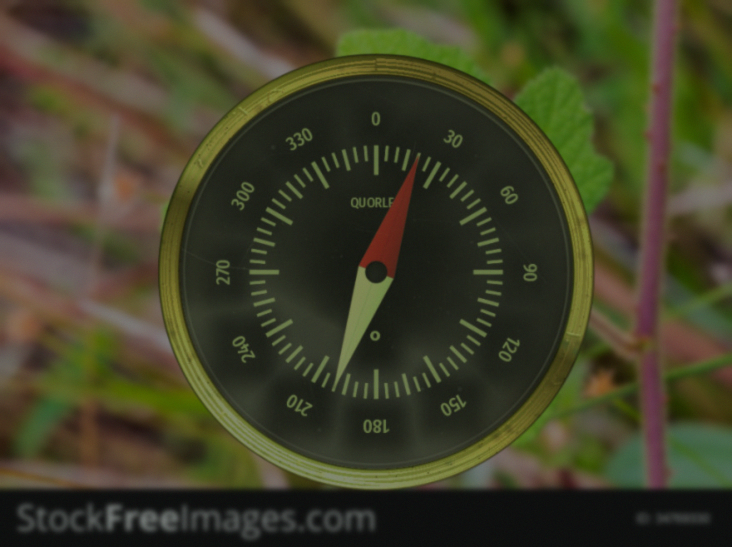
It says 20 °
